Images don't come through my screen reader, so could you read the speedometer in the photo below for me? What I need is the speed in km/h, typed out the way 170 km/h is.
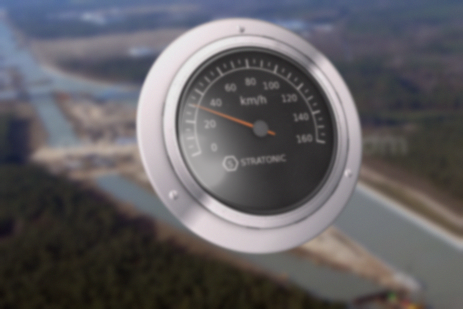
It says 30 km/h
